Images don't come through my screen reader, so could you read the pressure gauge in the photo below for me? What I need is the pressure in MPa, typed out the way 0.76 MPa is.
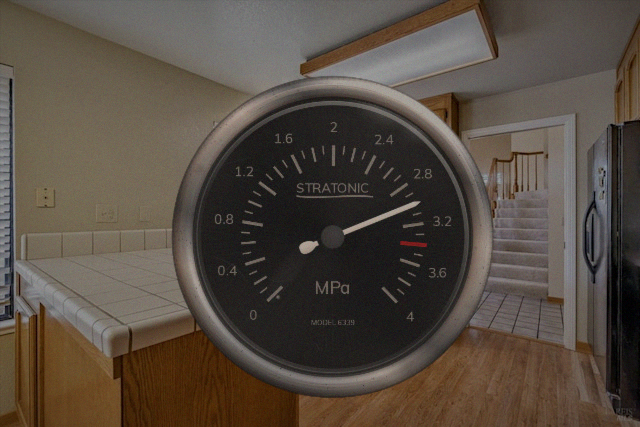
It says 3 MPa
